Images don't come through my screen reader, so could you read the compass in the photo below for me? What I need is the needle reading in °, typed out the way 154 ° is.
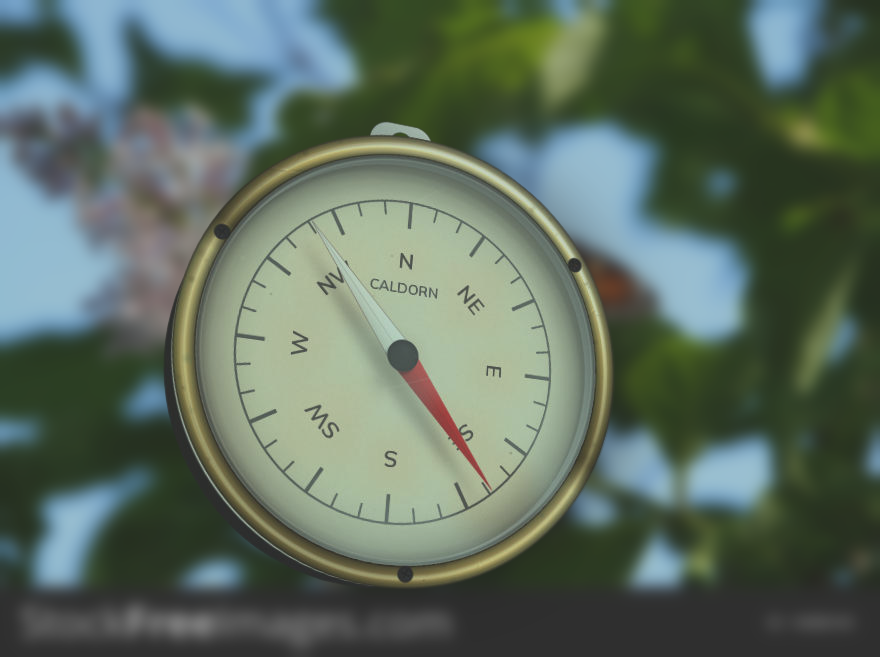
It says 140 °
